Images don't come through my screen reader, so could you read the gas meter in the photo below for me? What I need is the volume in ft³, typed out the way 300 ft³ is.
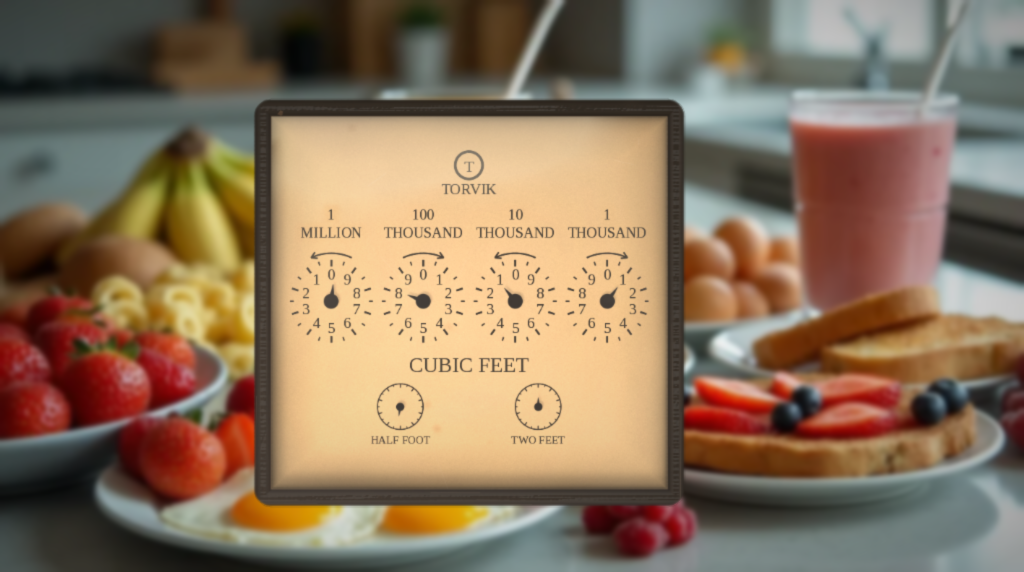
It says 981100 ft³
